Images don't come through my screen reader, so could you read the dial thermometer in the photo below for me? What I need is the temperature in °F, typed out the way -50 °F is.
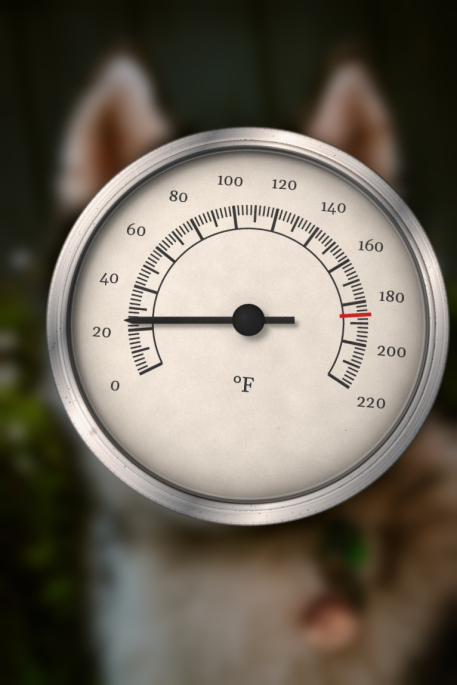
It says 24 °F
